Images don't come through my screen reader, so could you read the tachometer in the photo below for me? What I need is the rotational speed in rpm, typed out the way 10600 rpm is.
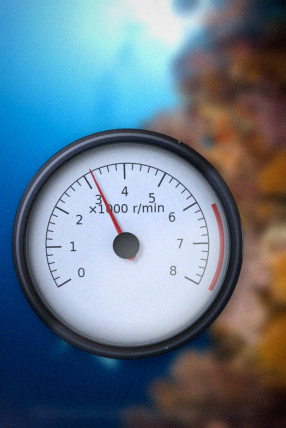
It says 3200 rpm
